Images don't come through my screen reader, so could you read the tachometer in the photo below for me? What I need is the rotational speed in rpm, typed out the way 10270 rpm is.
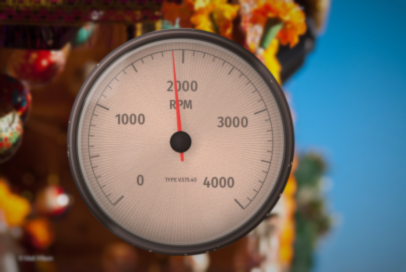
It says 1900 rpm
